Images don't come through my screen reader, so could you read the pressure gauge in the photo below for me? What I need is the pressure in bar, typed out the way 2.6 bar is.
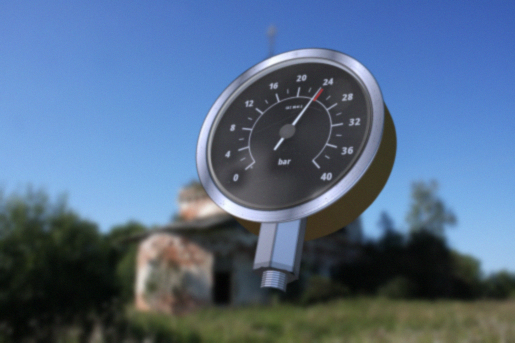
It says 24 bar
